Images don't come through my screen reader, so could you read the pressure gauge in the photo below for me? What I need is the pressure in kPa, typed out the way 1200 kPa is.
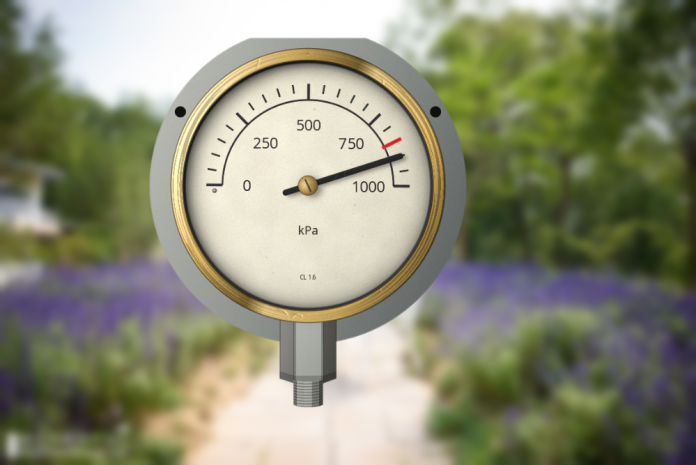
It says 900 kPa
